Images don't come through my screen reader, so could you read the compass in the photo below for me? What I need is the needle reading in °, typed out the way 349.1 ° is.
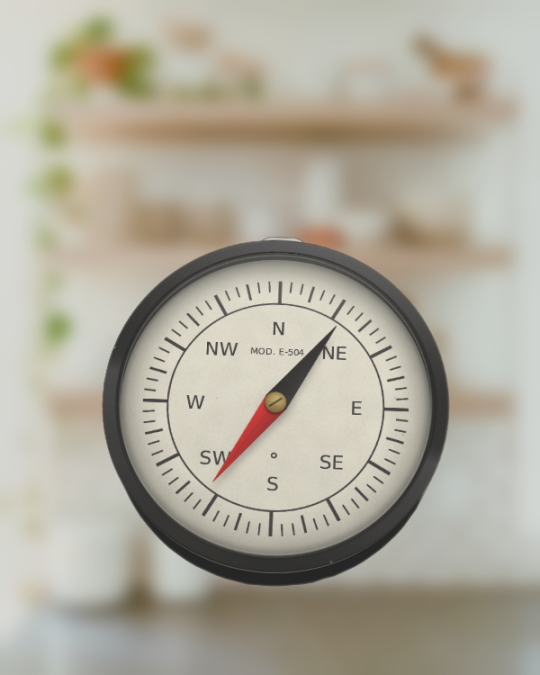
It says 215 °
